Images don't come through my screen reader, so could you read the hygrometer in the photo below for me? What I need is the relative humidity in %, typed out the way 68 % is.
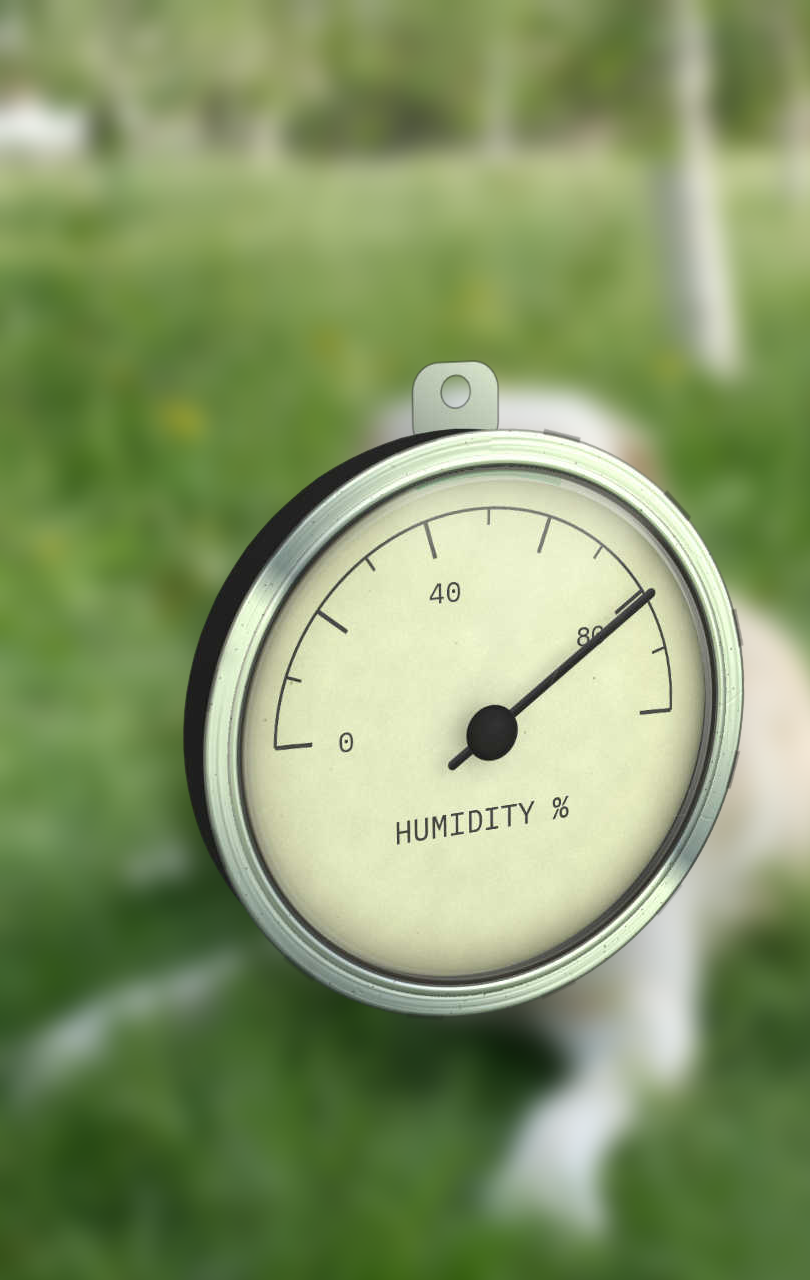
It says 80 %
